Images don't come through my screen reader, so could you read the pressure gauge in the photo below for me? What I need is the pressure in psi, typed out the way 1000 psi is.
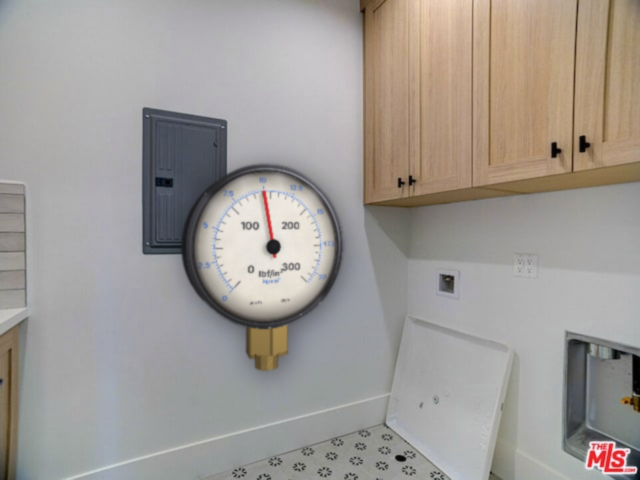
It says 140 psi
